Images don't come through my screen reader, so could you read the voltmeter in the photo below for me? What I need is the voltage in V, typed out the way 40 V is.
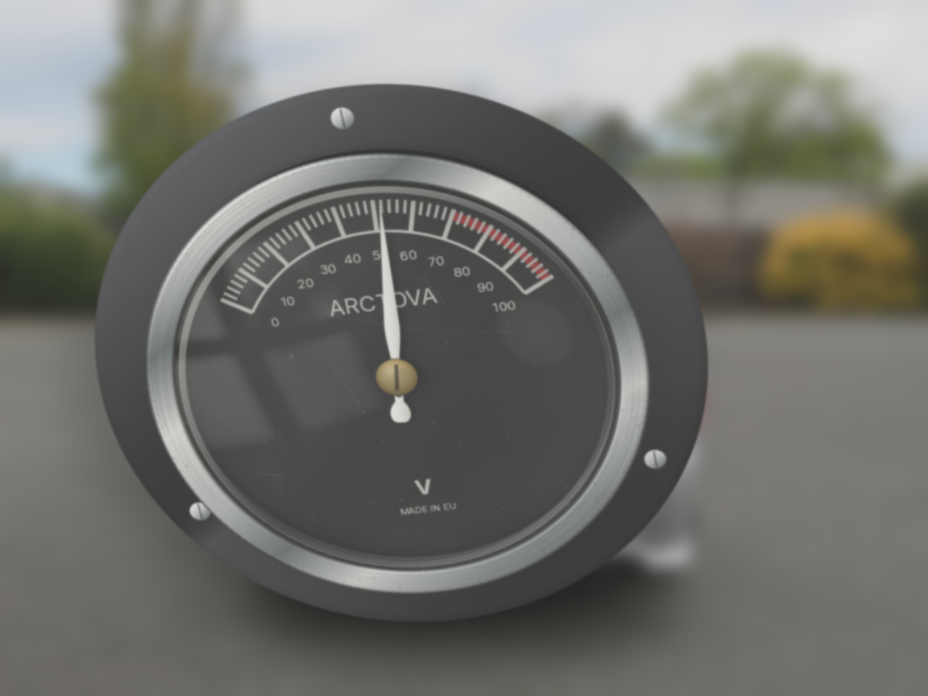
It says 52 V
